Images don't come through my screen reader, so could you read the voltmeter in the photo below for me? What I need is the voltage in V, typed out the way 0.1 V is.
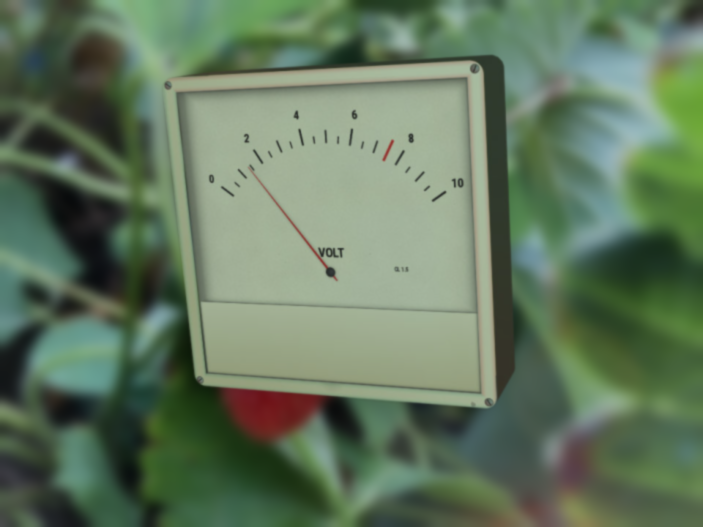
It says 1.5 V
